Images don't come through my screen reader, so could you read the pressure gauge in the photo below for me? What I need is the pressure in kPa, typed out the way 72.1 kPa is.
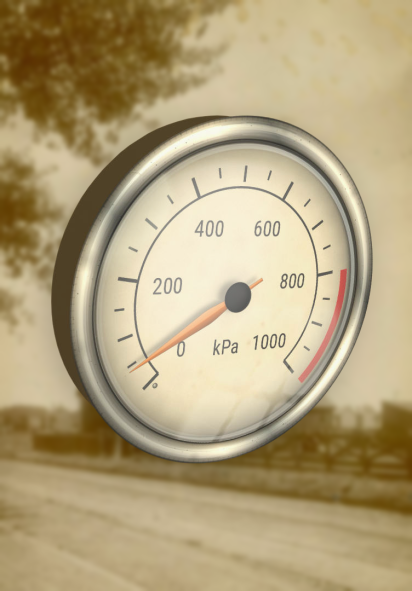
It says 50 kPa
